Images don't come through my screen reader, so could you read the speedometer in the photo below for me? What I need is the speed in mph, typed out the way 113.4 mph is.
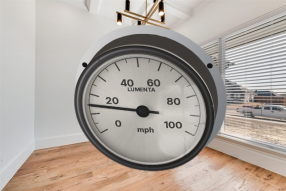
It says 15 mph
